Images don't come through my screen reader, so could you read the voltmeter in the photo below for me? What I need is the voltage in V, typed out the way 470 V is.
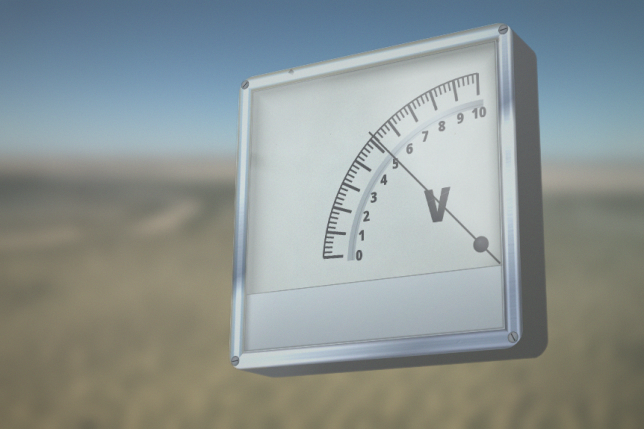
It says 5.2 V
